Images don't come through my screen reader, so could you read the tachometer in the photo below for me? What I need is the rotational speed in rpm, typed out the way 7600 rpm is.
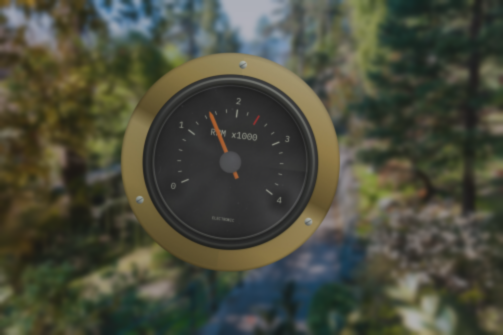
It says 1500 rpm
